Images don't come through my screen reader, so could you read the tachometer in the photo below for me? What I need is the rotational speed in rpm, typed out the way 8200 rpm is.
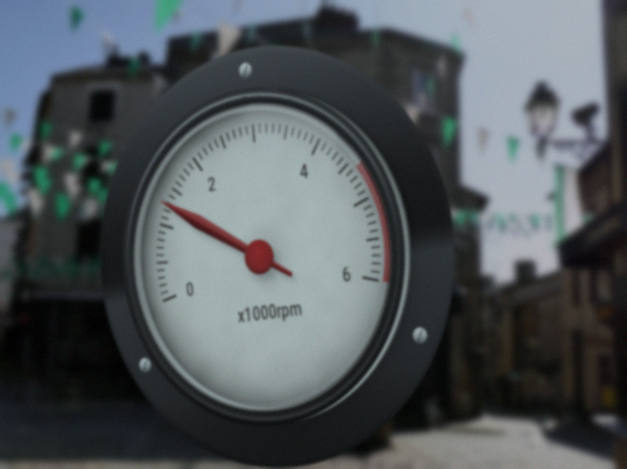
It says 1300 rpm
